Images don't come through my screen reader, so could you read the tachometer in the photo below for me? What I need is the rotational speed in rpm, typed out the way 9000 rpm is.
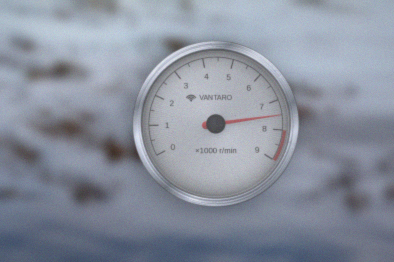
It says 7500 rpm
